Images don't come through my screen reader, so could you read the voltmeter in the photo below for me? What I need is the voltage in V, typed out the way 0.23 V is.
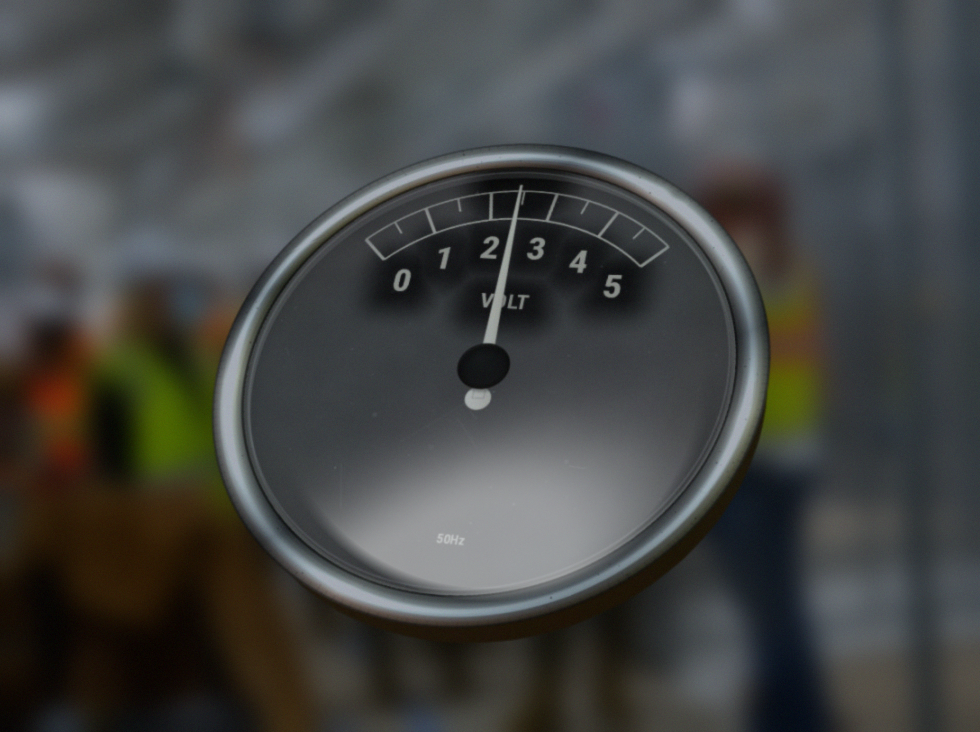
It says 2.5 V
